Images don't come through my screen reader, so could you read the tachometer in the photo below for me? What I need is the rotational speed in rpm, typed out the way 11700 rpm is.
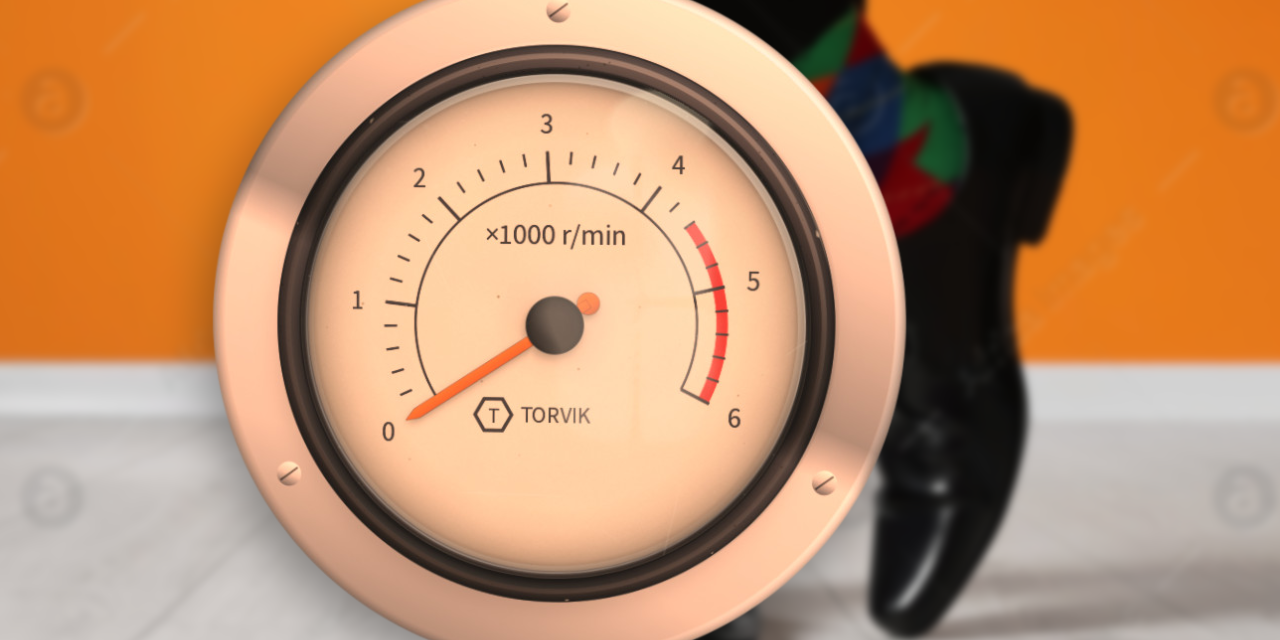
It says 0 rpm
